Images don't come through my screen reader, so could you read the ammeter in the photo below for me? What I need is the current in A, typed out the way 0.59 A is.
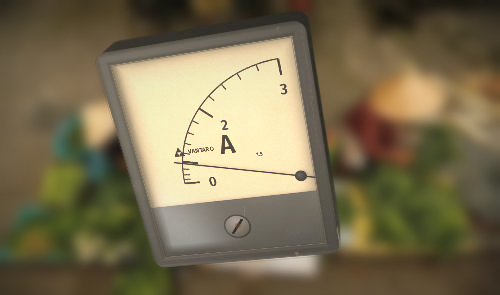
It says 1 A
